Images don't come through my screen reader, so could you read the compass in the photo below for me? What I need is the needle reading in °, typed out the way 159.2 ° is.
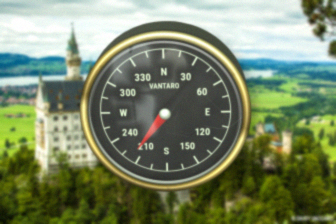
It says 217.5 °
